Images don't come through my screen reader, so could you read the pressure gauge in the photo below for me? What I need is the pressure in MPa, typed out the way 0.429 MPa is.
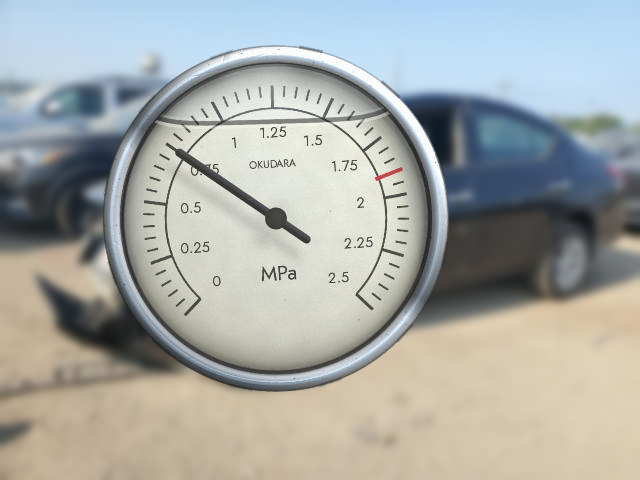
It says 0.75 MPa
